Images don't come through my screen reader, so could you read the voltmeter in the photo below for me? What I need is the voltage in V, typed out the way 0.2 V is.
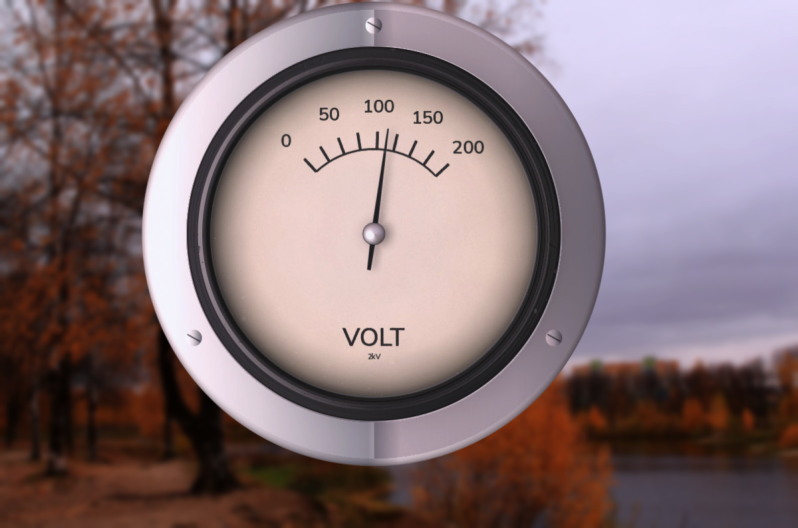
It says 112.5 V
